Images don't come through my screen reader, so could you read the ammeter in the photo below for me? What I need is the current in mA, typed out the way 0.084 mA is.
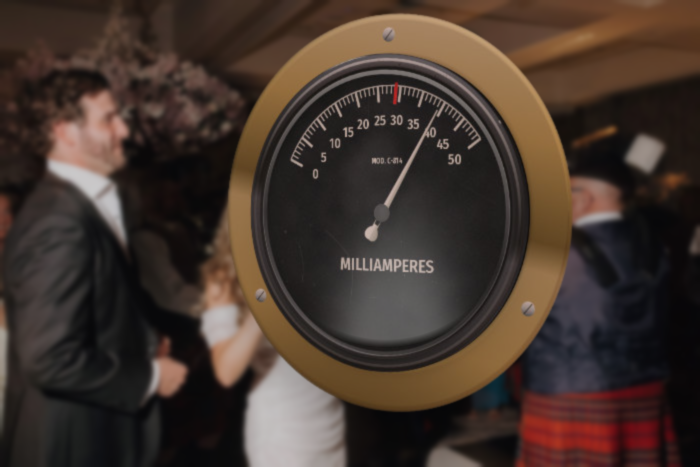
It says 40 mA
